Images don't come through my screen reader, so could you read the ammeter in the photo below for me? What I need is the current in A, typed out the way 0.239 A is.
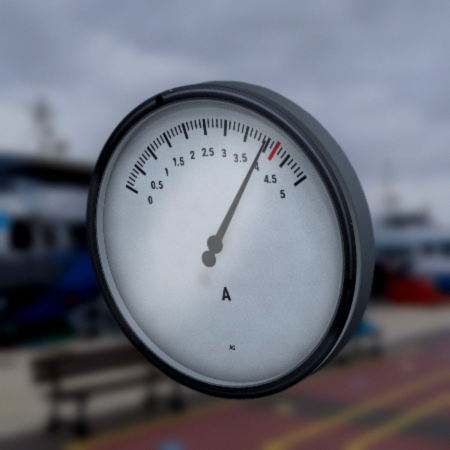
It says 4 A
